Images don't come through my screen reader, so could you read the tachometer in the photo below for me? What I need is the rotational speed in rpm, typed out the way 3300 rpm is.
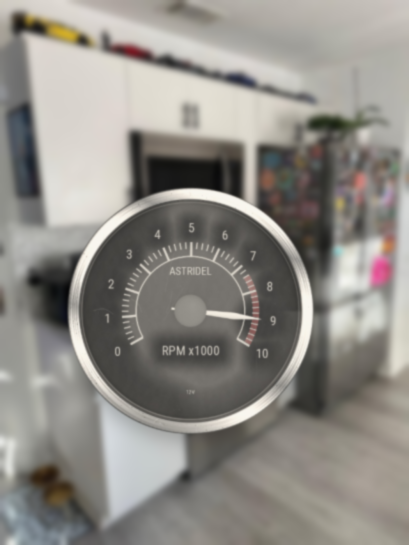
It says 9000 rpm
